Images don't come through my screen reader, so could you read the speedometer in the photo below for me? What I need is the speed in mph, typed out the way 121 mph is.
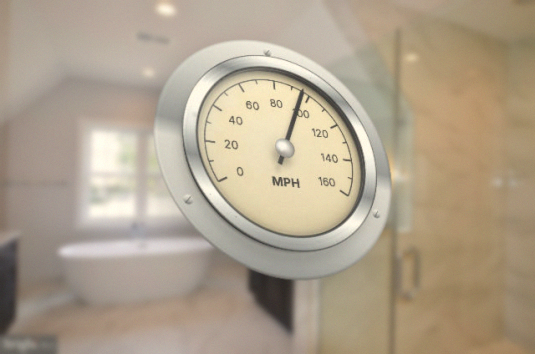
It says 95 mph
